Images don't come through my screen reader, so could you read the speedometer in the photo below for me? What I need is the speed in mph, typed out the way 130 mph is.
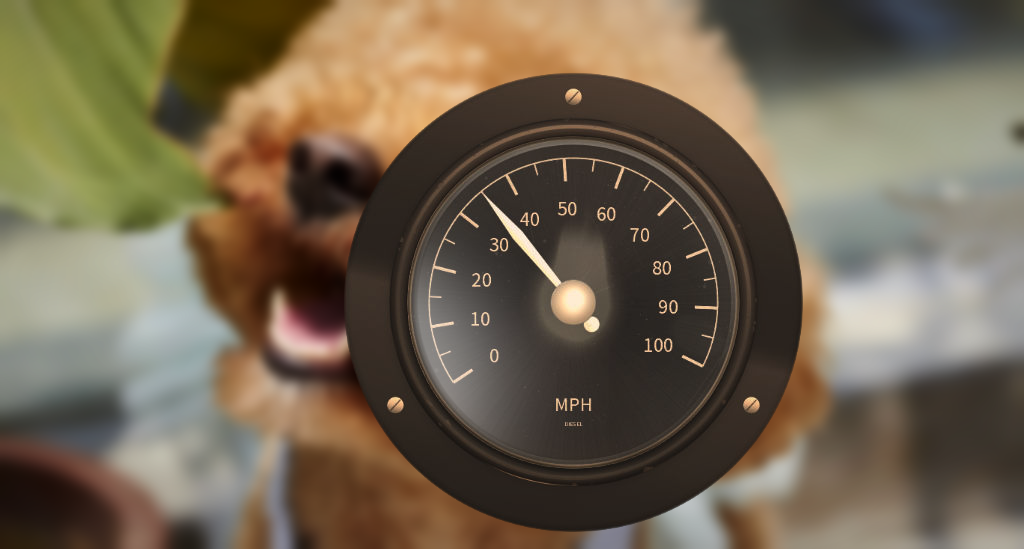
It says 35 mph
